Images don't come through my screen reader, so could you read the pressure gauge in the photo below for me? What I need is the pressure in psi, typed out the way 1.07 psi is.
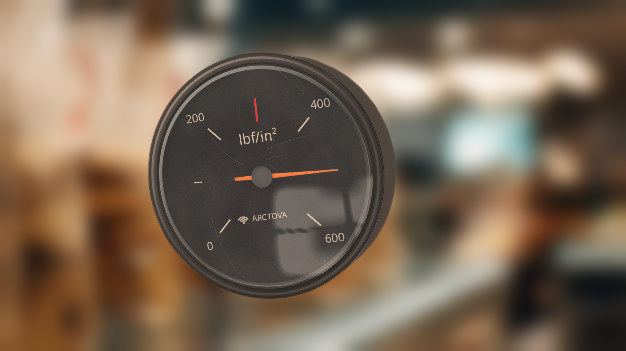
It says 500 psi
